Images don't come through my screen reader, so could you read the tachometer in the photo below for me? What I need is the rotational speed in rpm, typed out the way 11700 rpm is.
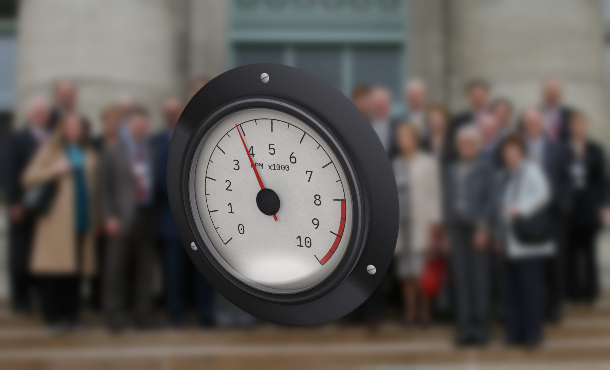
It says 4000 rpm
